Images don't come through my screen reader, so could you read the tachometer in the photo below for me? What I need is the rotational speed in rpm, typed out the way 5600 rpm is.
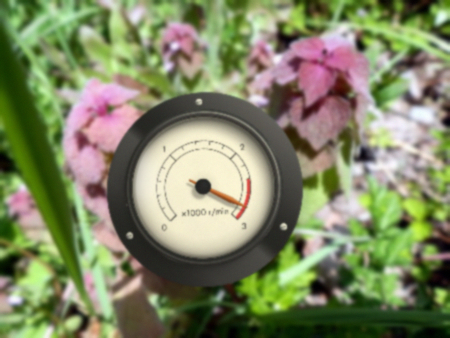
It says 2800 rpm
